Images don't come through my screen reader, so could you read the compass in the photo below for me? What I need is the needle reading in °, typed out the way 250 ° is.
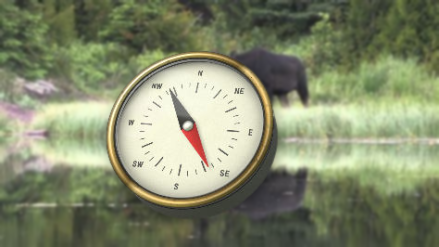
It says 145 °
